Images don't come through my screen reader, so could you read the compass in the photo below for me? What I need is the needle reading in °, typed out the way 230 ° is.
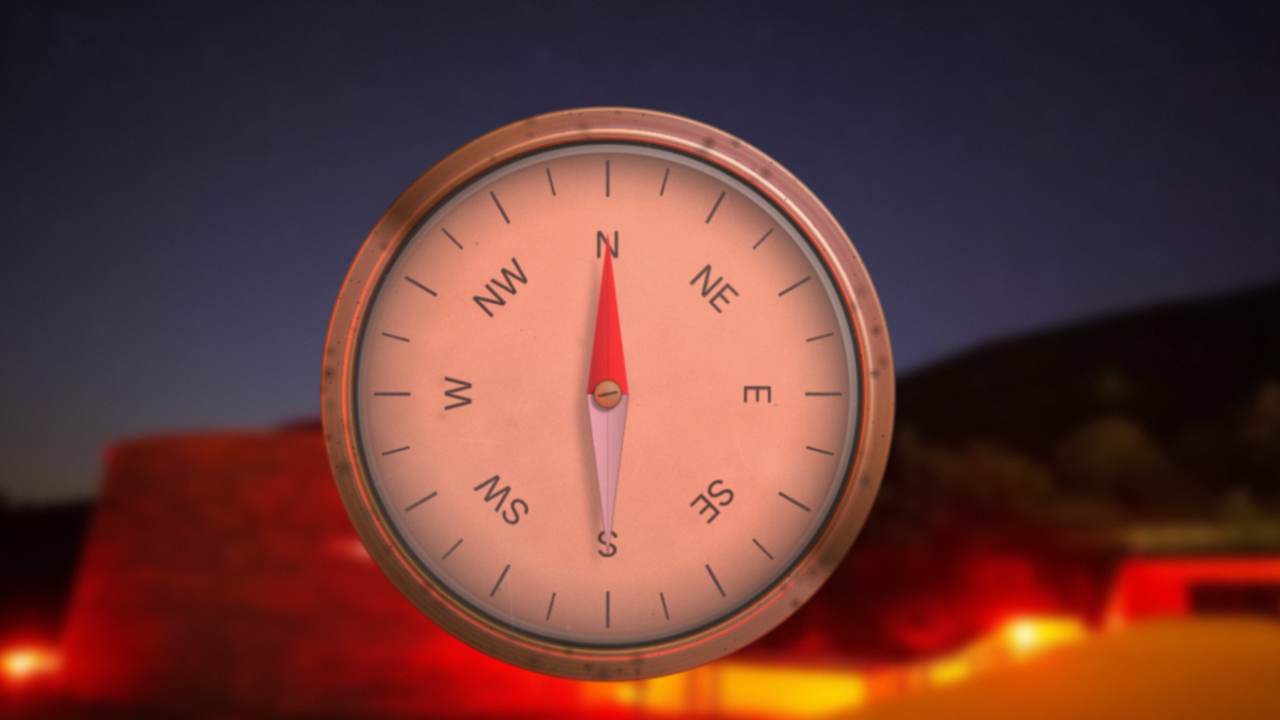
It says 0 °
